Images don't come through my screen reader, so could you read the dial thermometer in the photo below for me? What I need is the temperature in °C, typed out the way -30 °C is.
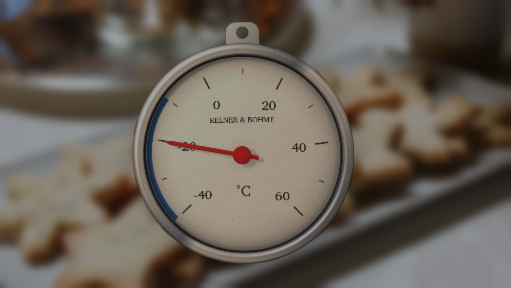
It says -20 °C
